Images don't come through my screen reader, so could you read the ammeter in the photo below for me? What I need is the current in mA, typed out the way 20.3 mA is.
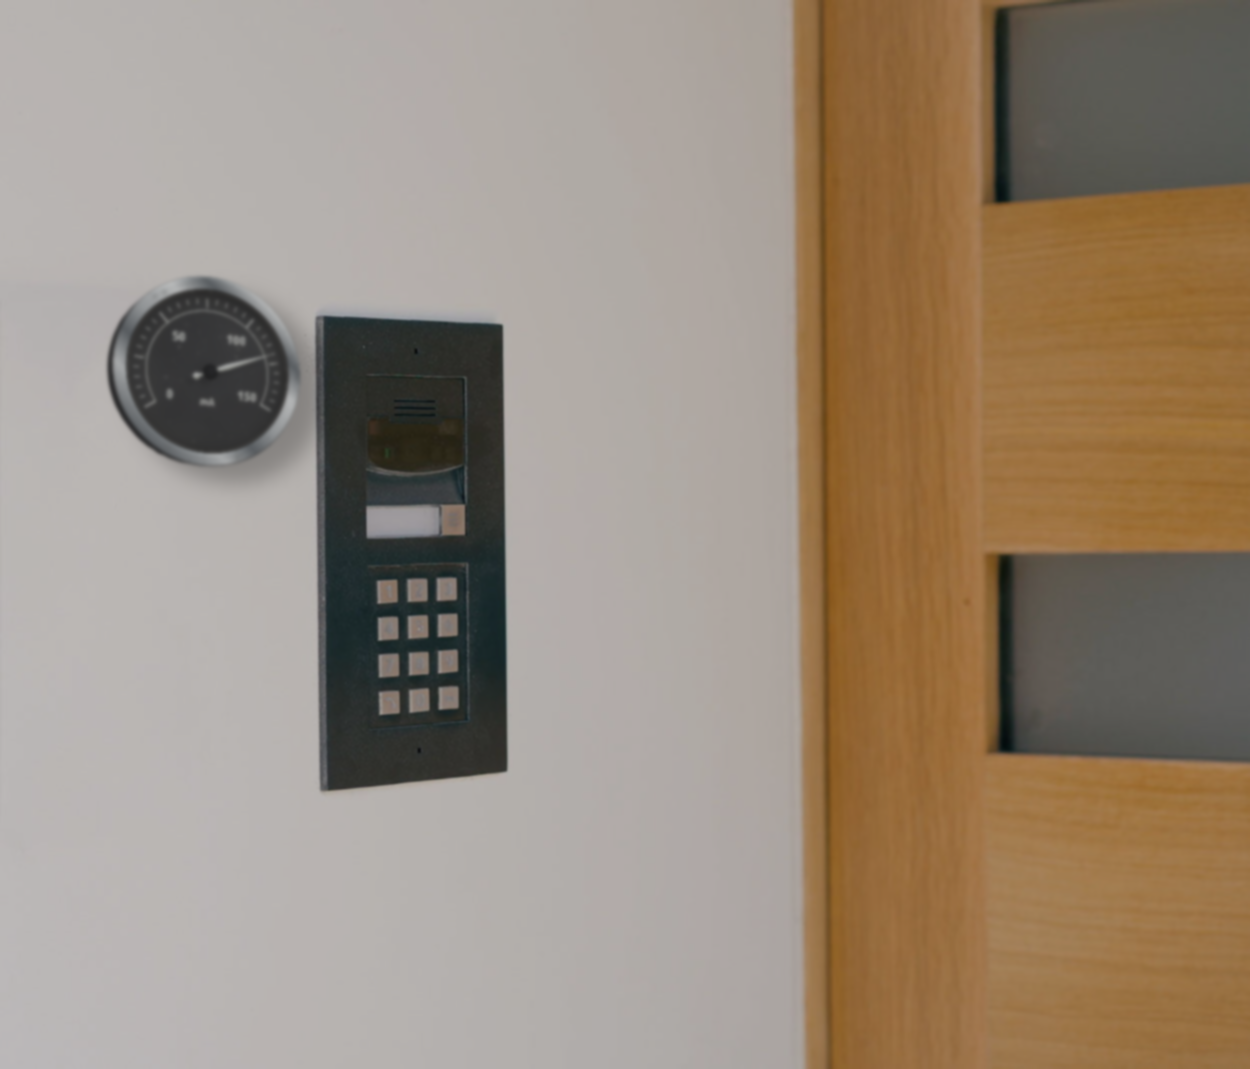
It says 120 mA
